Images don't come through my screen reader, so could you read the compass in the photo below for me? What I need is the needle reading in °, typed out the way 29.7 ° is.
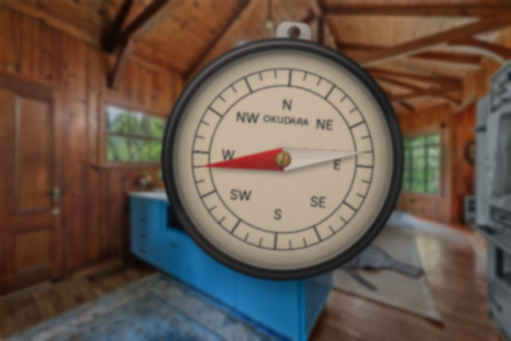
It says 260 °
